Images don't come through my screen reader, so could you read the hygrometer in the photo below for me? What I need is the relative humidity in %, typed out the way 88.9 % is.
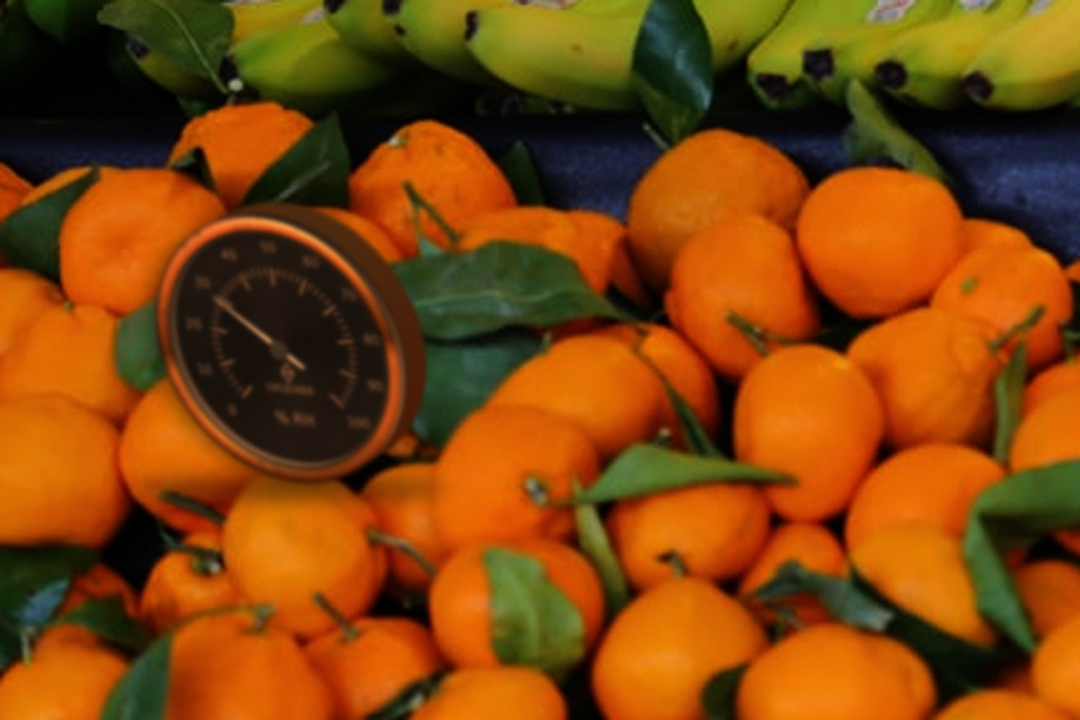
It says 30 %
